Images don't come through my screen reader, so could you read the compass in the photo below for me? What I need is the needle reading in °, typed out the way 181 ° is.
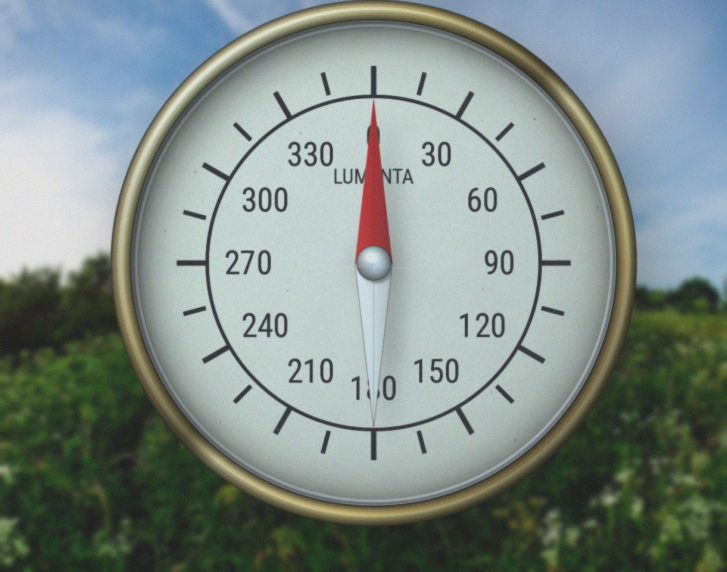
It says 0 °
